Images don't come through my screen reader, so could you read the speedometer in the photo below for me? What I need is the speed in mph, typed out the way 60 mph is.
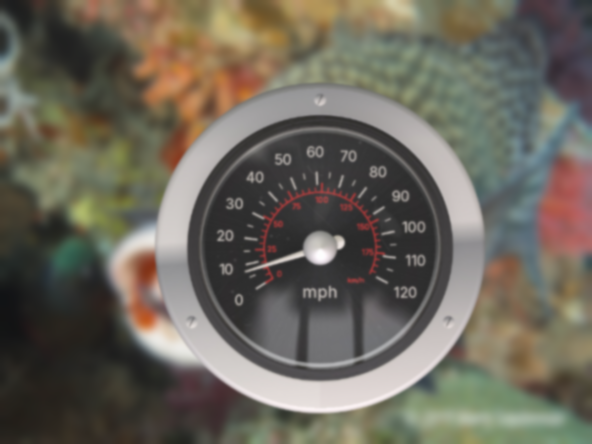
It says 7.5 mph
